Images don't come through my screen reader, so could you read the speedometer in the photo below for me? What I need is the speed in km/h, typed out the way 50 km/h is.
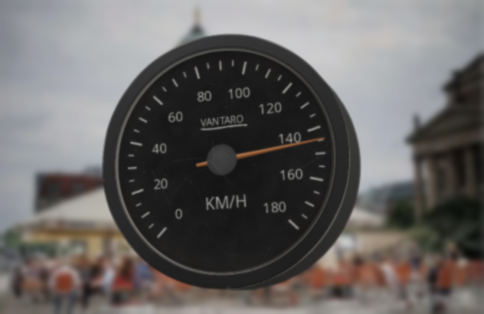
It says 145 km/h
